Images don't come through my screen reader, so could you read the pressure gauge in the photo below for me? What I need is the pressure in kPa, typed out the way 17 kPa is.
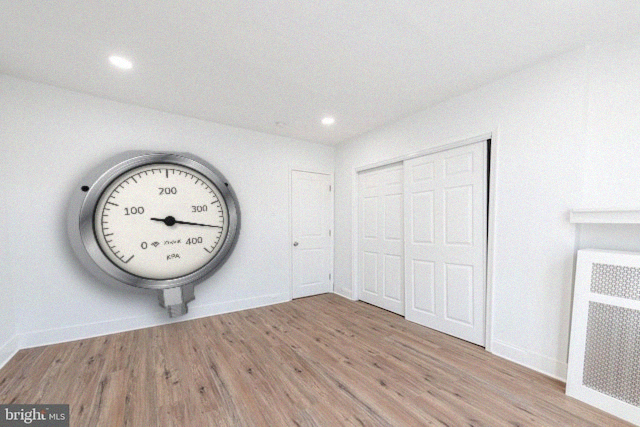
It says 350 kPa
